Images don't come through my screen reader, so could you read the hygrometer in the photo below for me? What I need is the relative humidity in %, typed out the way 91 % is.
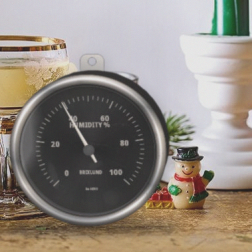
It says 40 %
